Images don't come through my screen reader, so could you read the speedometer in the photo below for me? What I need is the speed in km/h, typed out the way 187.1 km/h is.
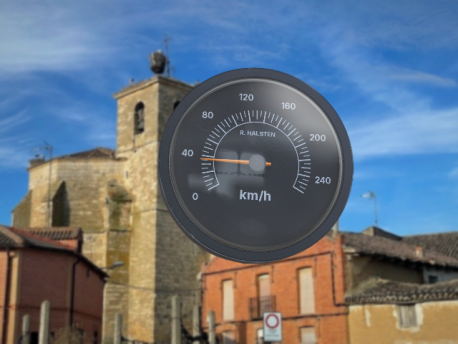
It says 35 km/h
